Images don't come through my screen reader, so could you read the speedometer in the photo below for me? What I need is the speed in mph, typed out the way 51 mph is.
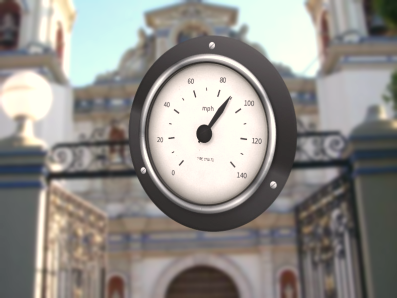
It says 90 mph
